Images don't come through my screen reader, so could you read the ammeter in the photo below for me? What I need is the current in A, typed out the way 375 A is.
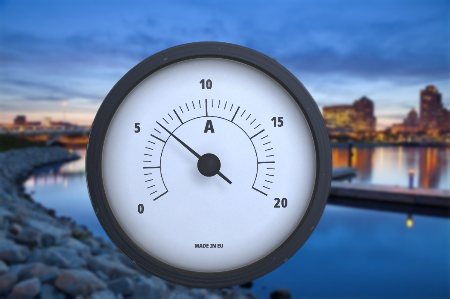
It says 6 A
